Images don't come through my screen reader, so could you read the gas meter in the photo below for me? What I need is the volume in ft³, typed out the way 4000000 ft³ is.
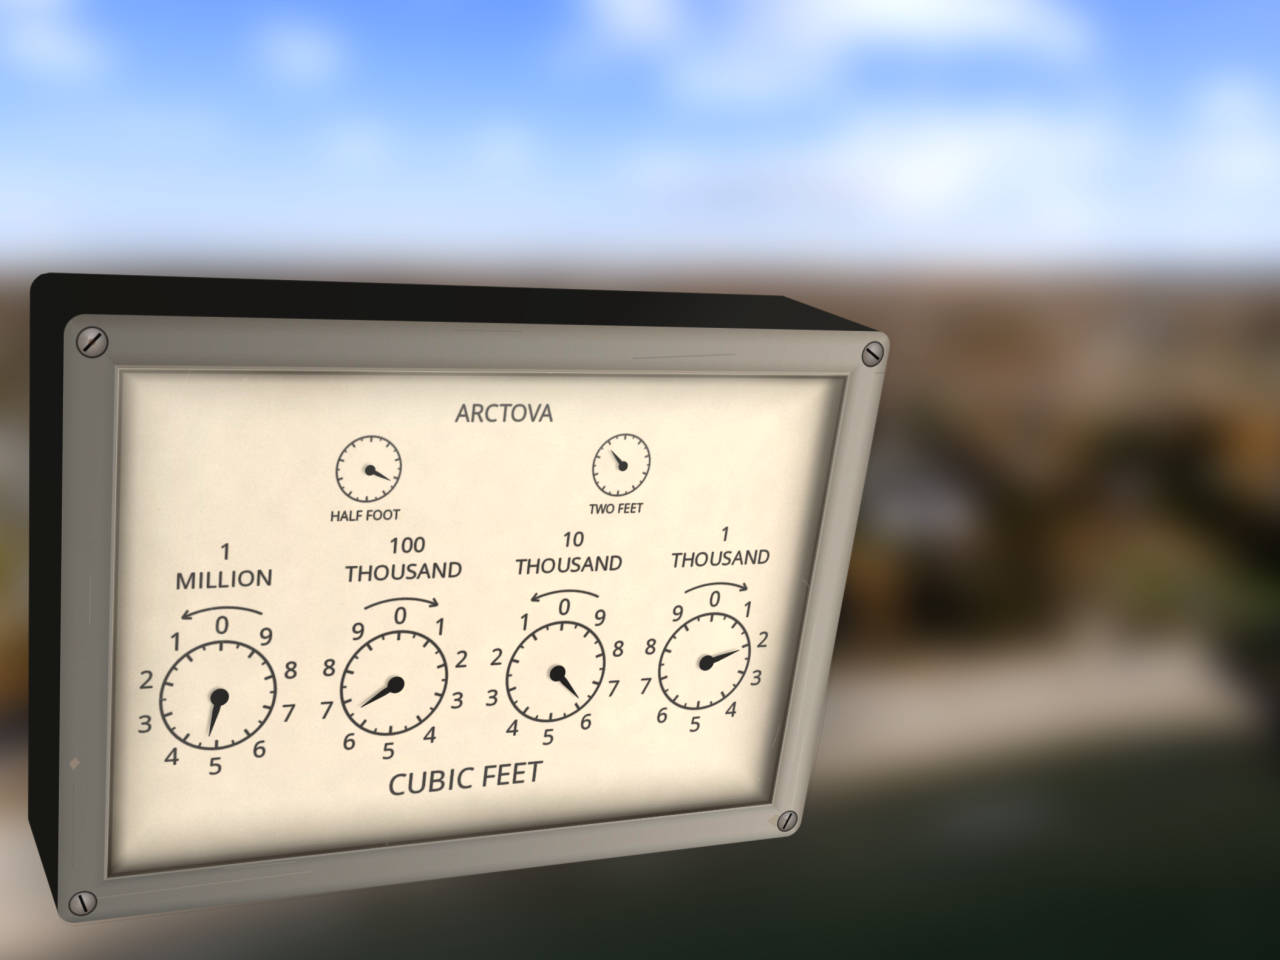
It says 466200 ft³
